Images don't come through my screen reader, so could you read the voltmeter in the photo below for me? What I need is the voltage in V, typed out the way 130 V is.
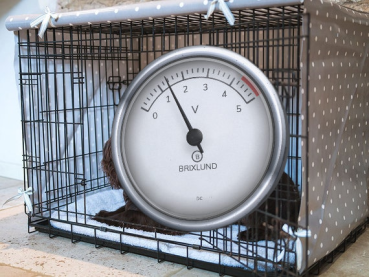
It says 1.4 V
